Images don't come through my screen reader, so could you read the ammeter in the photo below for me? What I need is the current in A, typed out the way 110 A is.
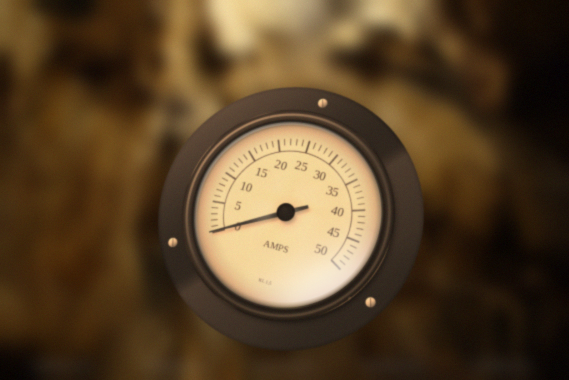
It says 0 A
